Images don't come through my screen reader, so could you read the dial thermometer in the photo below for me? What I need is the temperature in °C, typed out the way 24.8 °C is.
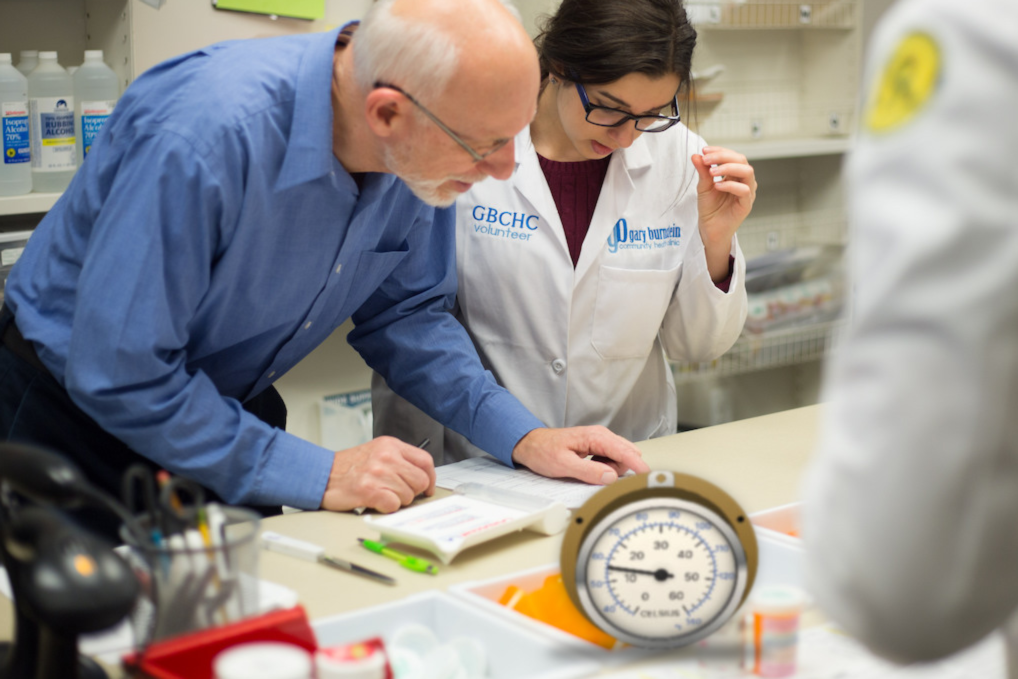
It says 14 °C
